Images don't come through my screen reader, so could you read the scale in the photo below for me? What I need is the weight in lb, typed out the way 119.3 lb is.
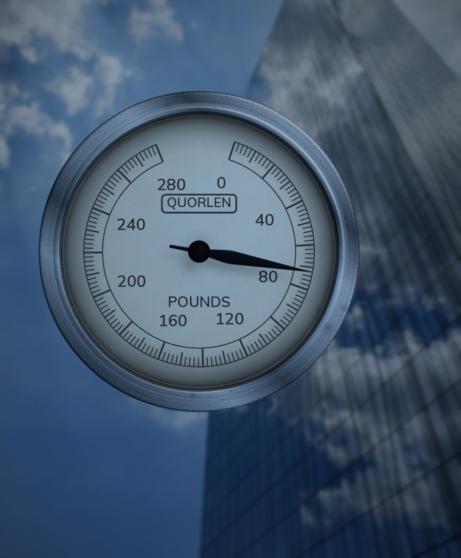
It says 72 lb
